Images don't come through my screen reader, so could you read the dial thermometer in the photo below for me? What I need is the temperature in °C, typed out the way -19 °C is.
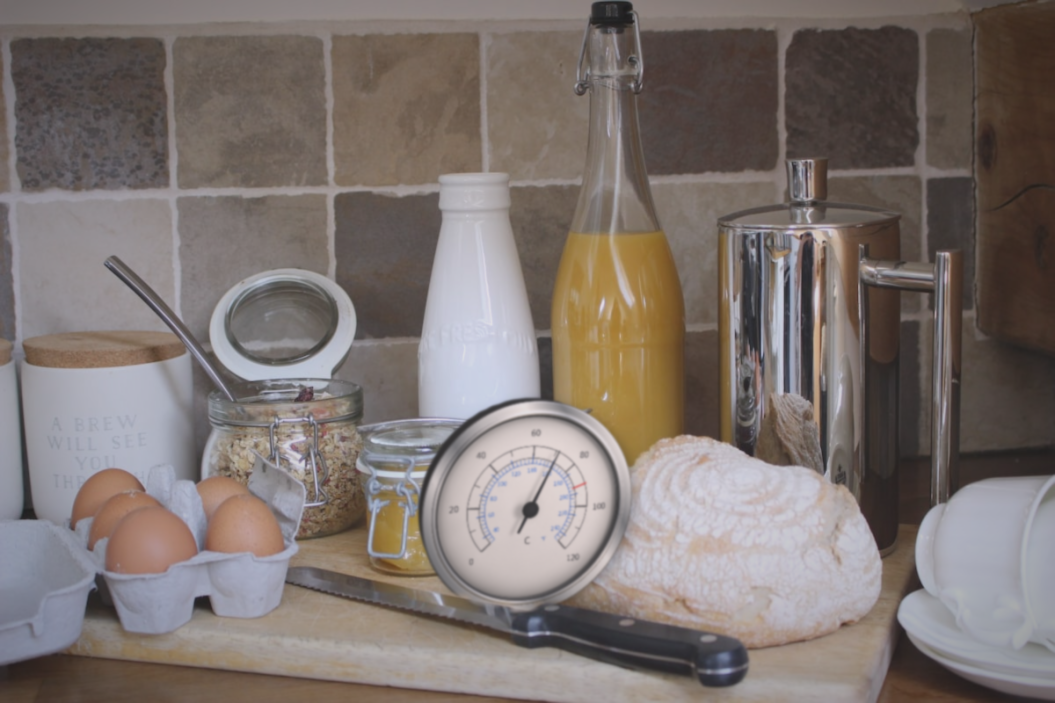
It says 70 °C
